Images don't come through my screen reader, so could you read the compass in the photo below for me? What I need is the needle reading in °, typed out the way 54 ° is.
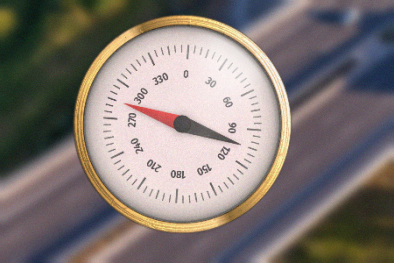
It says 285 °
